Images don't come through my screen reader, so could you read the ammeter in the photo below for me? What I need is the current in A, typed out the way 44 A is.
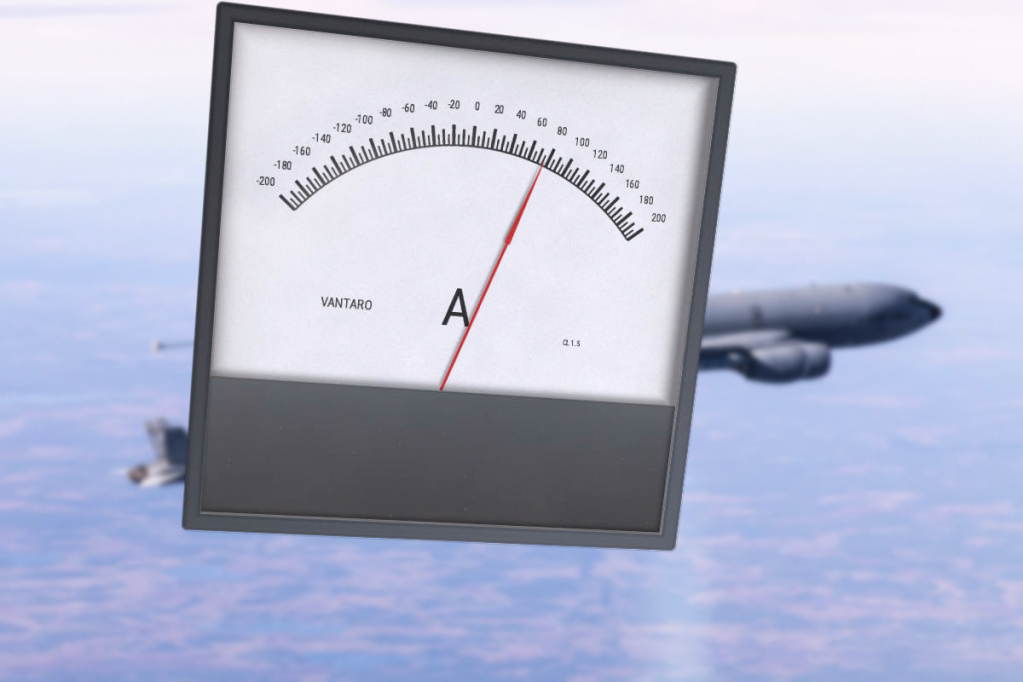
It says 75 A
